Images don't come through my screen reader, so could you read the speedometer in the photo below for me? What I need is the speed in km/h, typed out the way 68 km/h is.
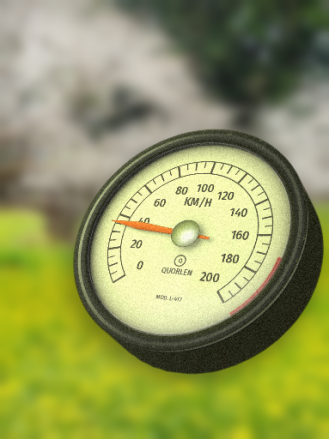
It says 35 km/h
